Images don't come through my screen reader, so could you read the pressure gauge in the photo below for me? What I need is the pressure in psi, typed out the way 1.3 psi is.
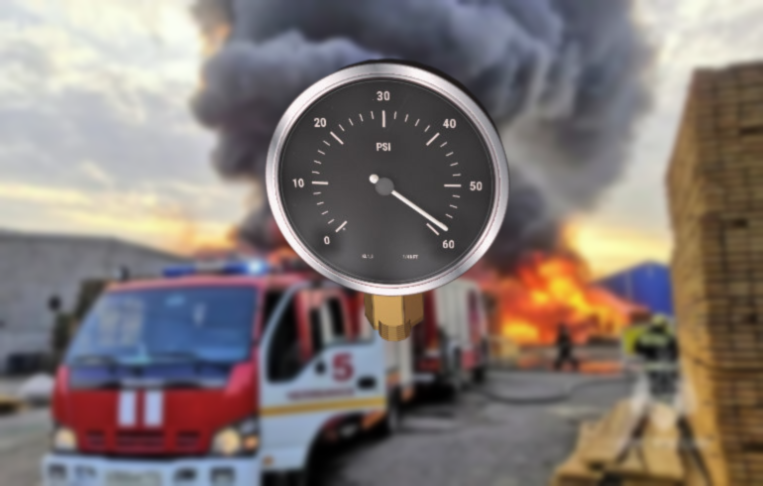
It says 58 psi
